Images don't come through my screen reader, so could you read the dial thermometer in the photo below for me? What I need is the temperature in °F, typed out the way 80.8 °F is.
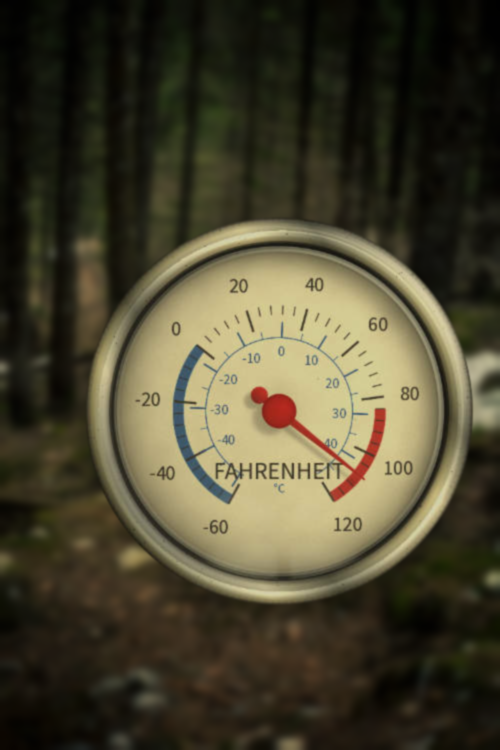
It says 108 °F
